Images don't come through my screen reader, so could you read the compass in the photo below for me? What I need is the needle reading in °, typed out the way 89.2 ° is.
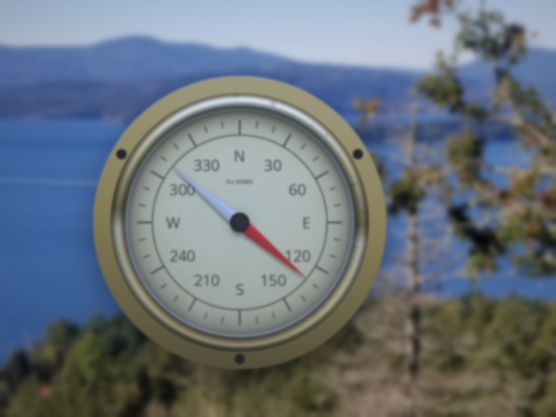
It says 130 °
